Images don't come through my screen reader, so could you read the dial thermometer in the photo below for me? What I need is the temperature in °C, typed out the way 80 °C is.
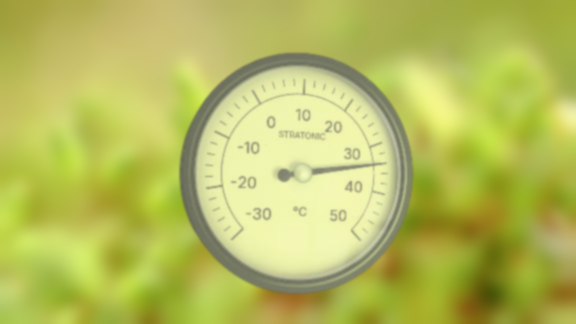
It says 34 °C
